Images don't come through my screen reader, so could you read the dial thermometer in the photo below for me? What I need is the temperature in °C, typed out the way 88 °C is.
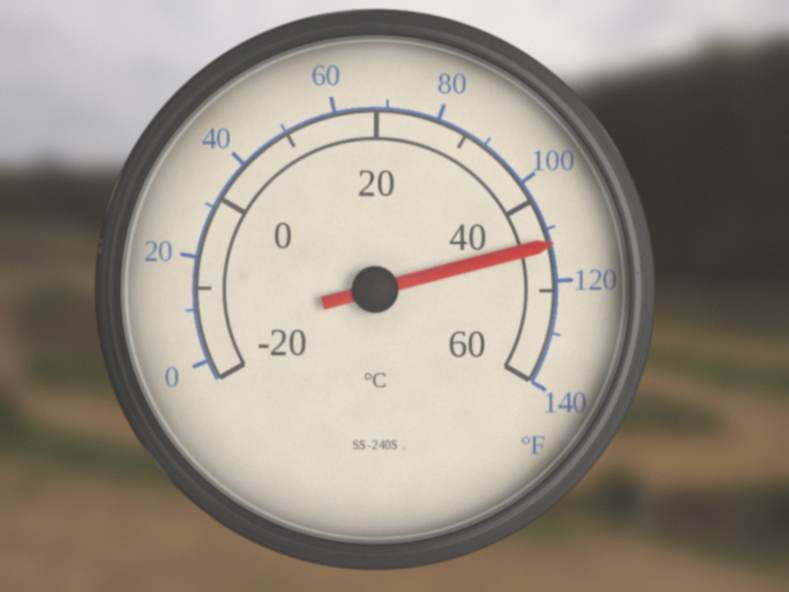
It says 45 °C
